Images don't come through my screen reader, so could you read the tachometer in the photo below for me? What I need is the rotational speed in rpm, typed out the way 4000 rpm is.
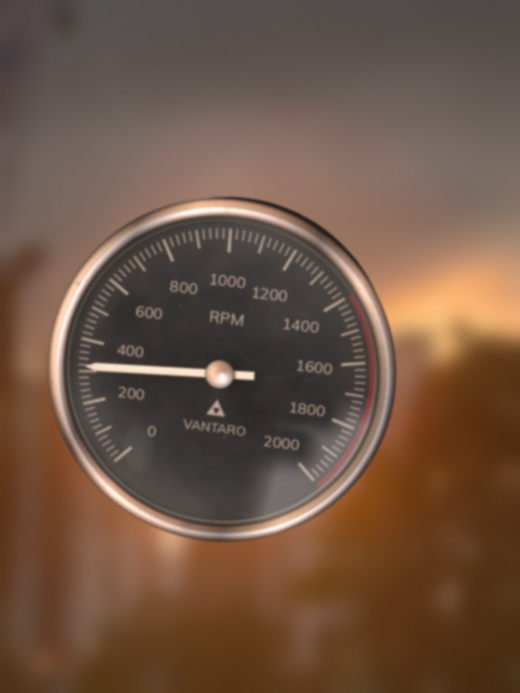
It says 320 rpm
